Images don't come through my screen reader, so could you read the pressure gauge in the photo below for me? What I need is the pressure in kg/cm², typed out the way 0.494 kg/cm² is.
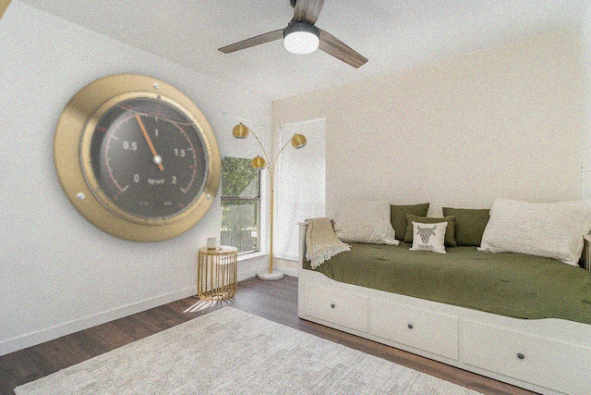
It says 0.8 kg/cm²
